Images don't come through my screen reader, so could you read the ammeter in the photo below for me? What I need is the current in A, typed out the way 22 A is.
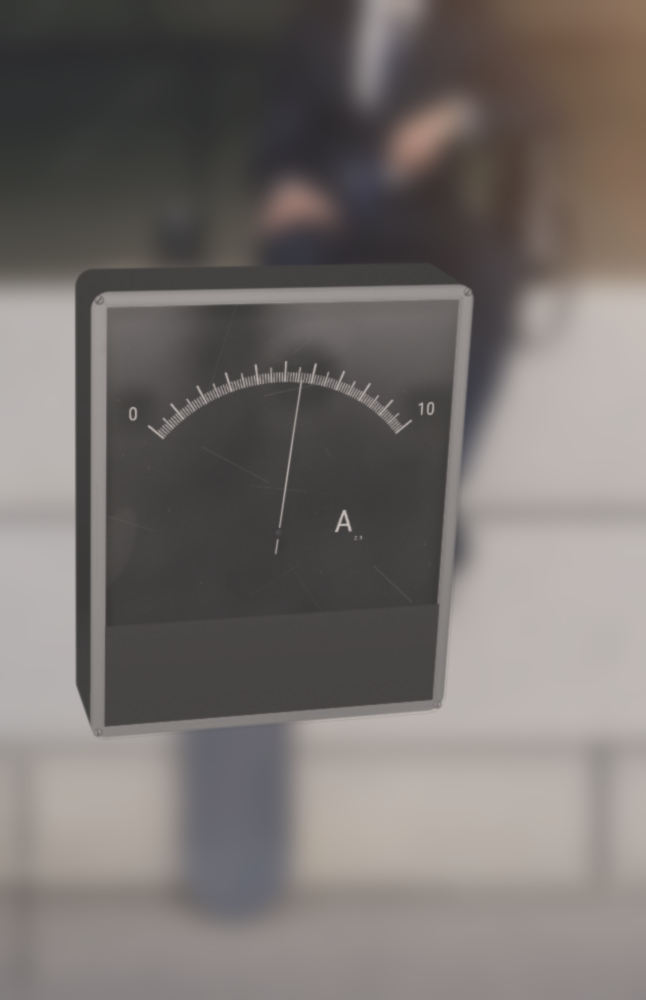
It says 5.5 A
